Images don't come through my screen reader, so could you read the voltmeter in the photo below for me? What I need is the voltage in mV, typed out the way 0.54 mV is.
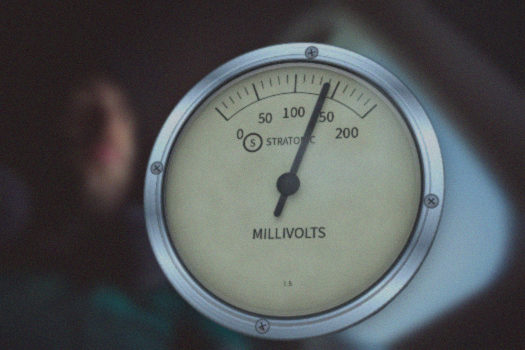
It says 140 mV
